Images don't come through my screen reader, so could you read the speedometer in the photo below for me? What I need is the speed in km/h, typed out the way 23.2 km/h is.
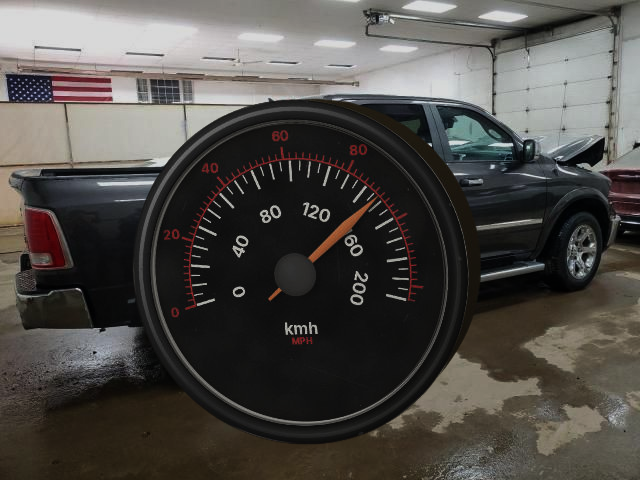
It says 147.5 km/h
